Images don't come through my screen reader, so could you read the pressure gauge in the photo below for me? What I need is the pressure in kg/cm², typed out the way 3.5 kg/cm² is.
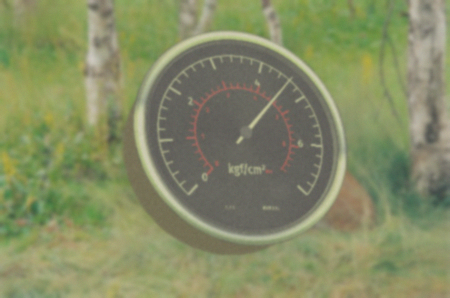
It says 4.6 kg/cm²
